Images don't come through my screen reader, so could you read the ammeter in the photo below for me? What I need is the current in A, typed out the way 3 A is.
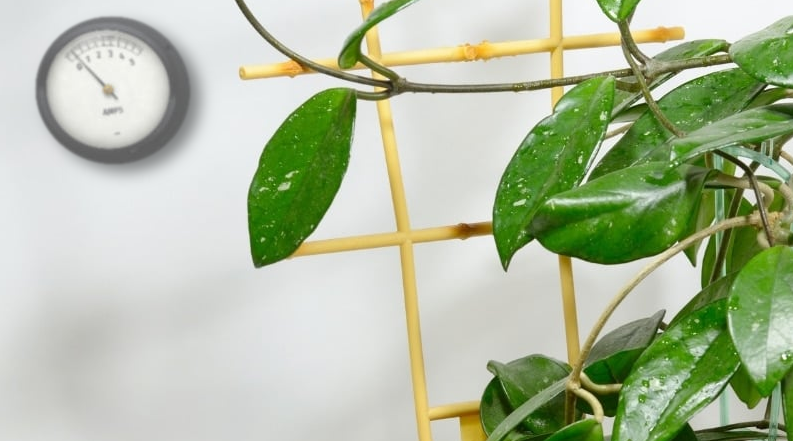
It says 0.5 A
